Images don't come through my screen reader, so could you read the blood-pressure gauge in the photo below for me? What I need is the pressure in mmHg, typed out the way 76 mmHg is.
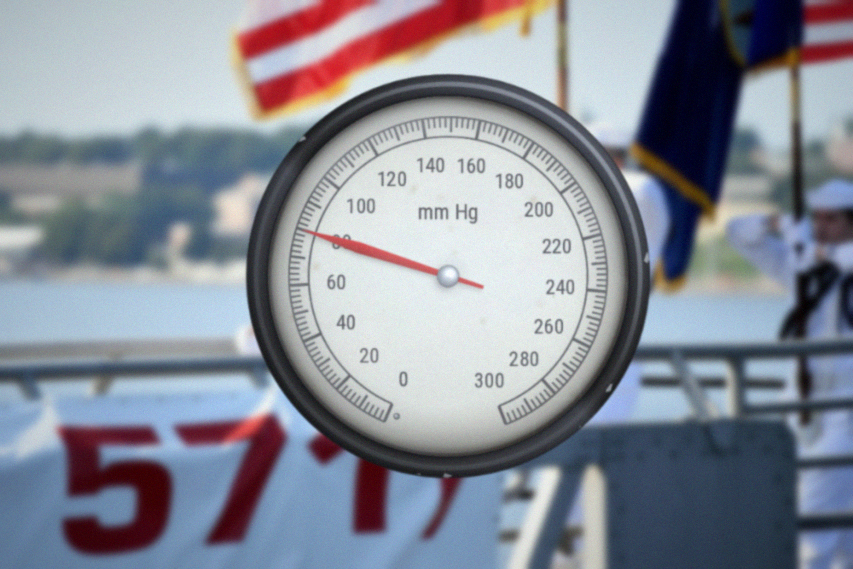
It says 80 mmHg
